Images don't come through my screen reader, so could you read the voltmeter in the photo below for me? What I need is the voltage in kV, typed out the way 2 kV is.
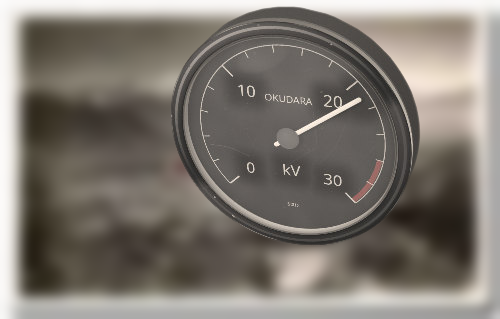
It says 21 kV
